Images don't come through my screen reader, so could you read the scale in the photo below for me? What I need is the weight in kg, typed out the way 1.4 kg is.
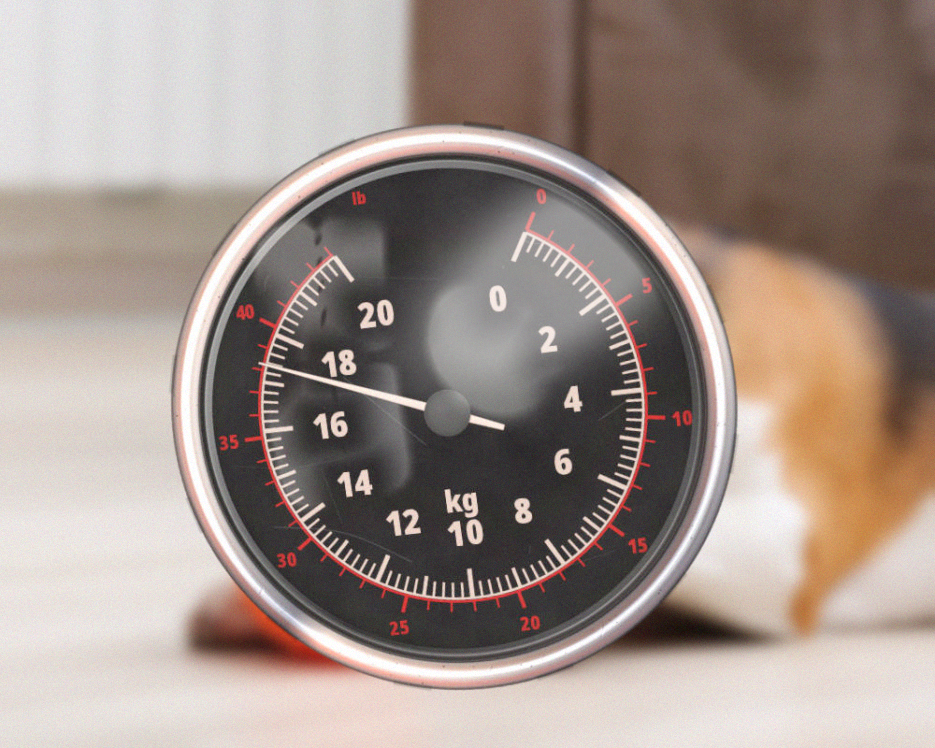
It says 17.4 kg
